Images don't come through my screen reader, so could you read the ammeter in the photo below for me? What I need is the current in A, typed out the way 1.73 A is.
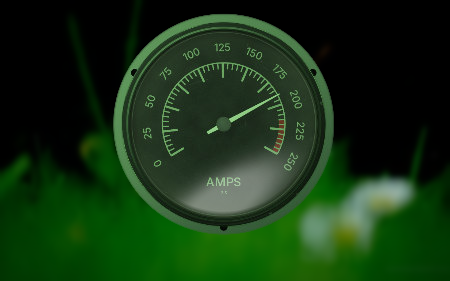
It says 190 A
